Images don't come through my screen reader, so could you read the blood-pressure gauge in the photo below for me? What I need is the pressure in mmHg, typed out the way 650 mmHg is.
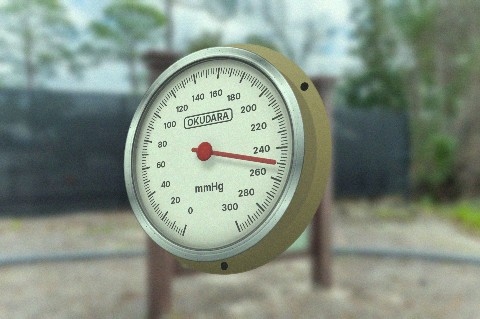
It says 250 mmHg
